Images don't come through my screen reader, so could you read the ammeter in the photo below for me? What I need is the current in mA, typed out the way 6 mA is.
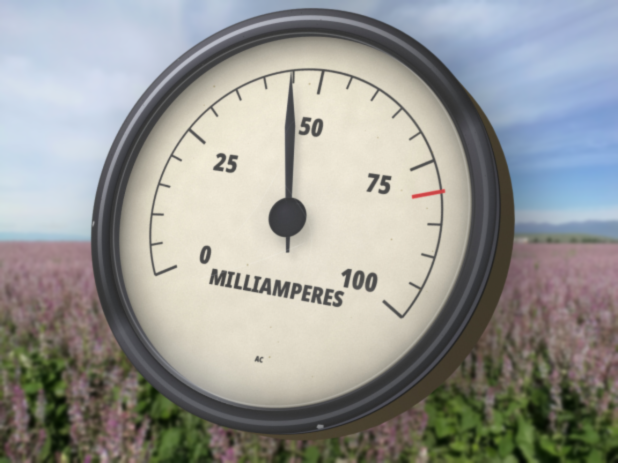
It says 45 mA
